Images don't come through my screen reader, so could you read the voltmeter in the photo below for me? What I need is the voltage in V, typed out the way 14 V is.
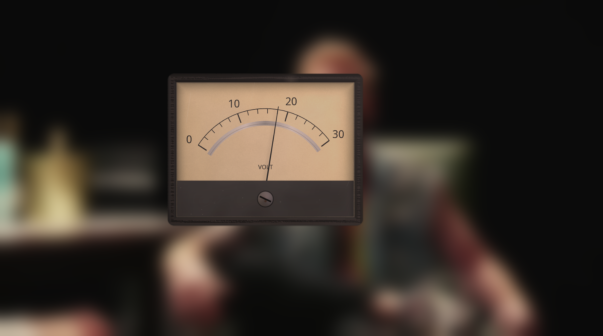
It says 18 V
